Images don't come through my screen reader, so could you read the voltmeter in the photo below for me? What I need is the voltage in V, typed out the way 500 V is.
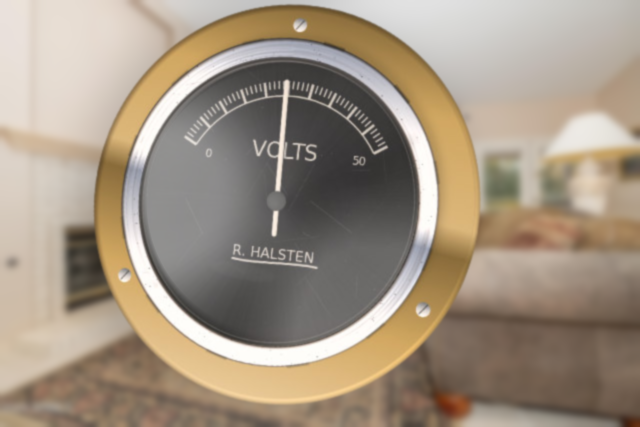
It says 25 V
